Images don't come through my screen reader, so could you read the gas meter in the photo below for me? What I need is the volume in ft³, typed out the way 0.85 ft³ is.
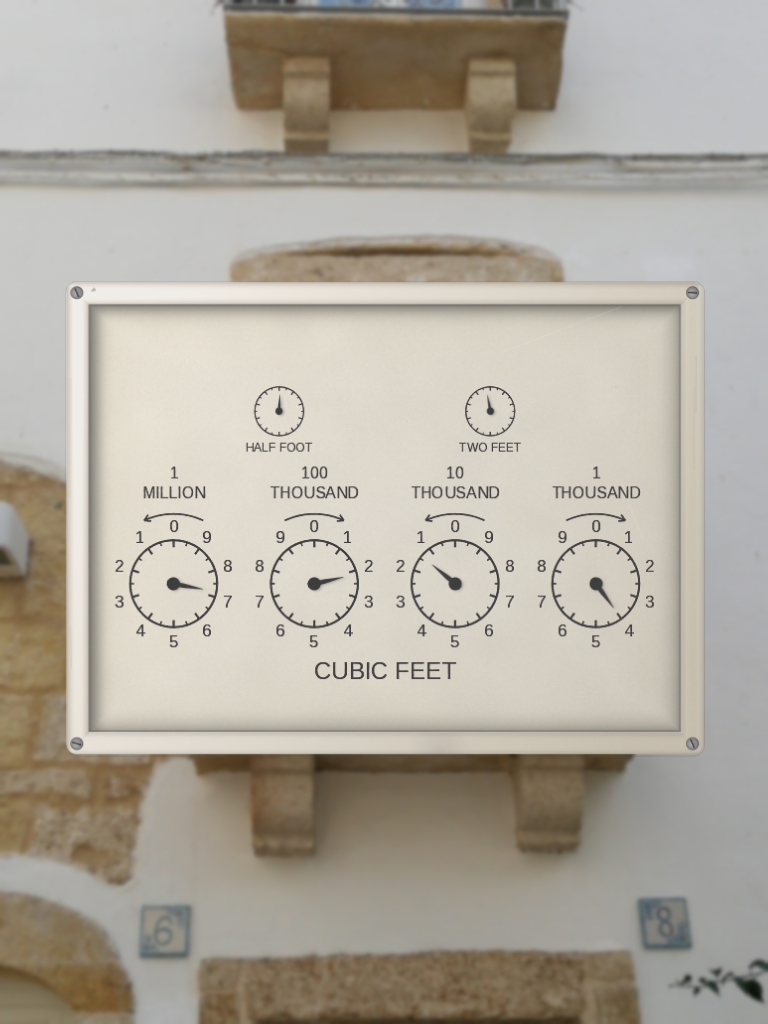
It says 721400 ft³
